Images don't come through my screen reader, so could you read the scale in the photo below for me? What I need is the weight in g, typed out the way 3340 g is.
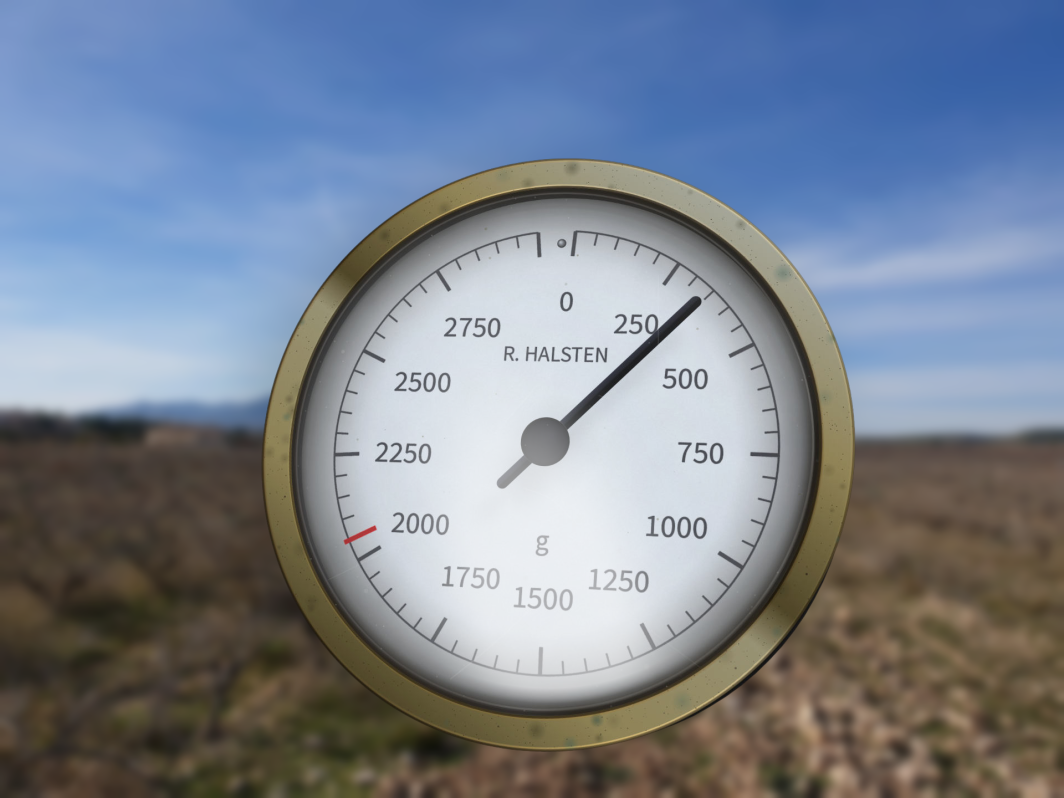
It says 350 g
